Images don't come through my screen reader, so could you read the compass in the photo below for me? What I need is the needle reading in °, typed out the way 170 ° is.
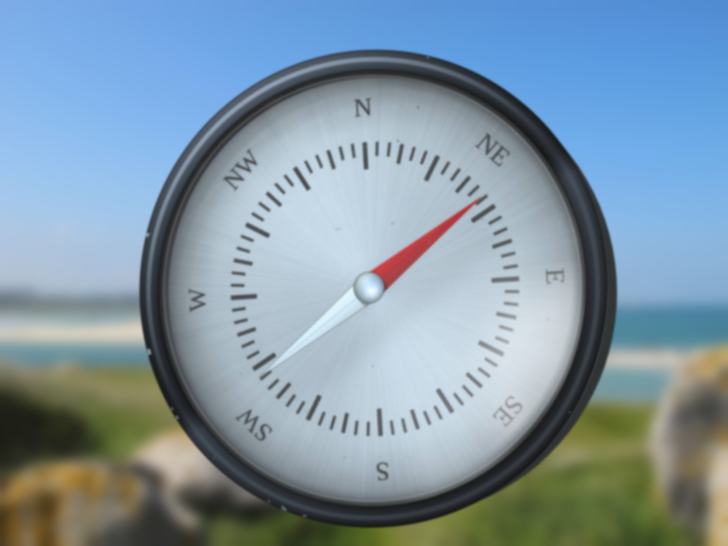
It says 55 °
